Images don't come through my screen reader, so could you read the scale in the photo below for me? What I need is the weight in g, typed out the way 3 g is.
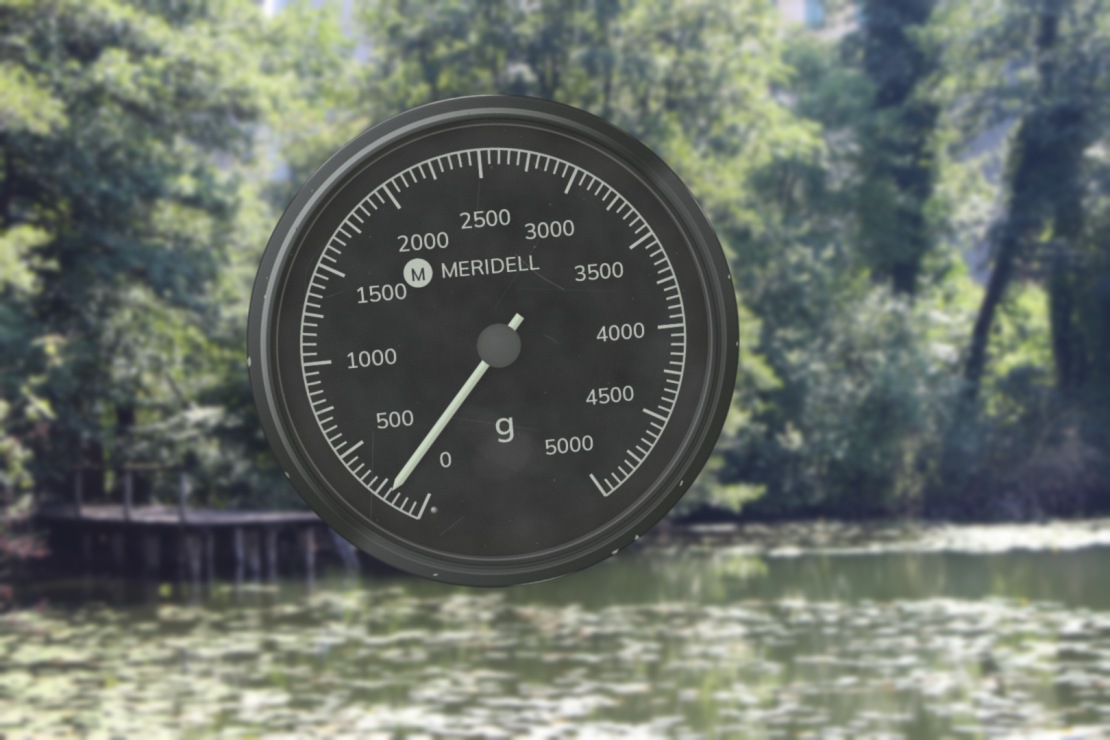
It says 200 g
